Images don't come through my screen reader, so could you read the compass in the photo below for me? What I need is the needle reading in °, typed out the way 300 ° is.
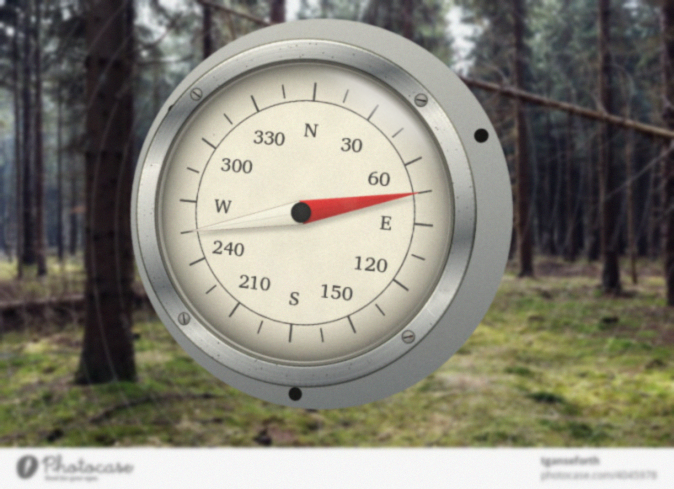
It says 75 °
